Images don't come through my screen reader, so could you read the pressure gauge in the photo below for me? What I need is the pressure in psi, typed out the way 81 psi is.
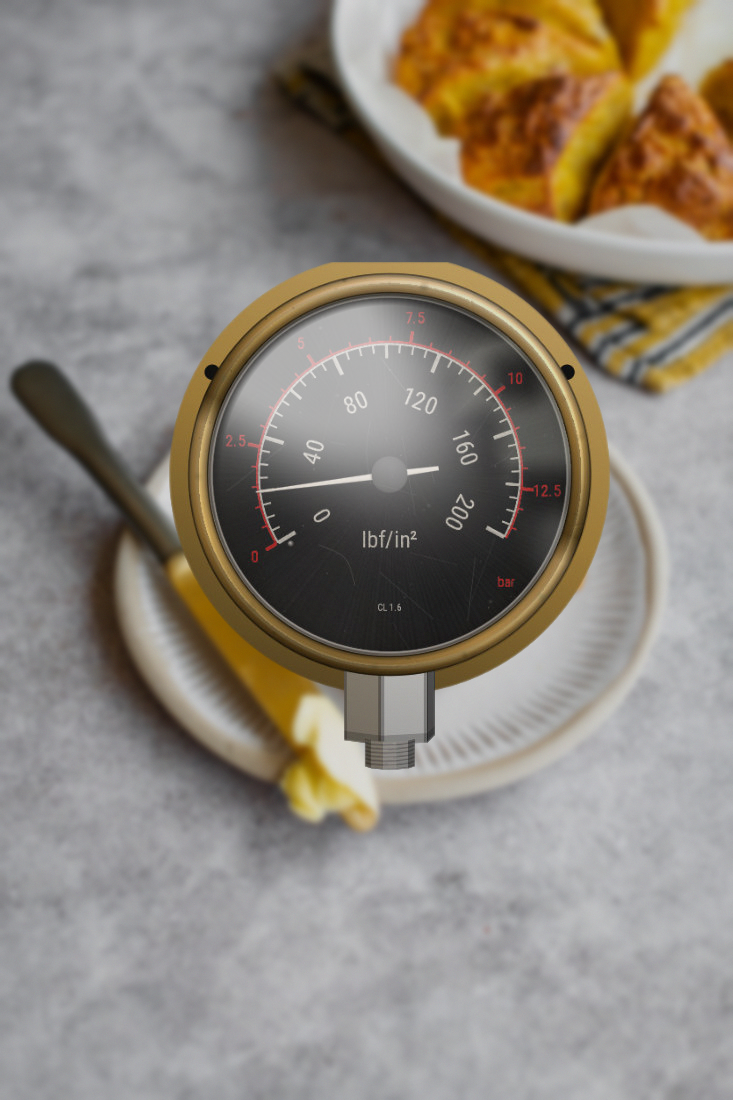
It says 20 psi
